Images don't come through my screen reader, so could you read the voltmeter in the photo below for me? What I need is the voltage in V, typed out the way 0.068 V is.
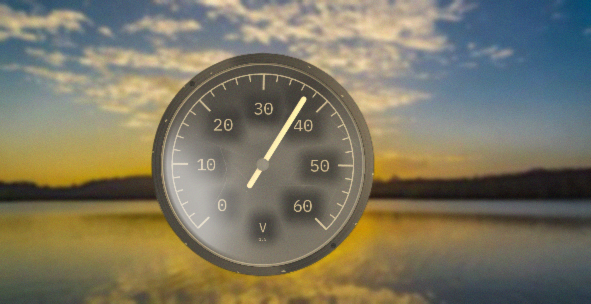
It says 37 V
